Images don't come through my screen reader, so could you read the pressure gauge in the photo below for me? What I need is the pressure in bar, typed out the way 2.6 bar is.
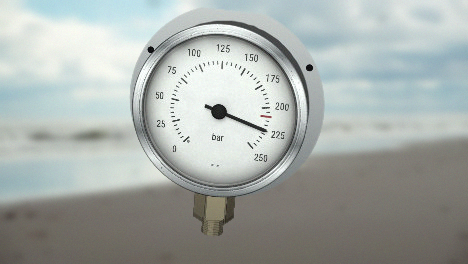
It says 225 bar
